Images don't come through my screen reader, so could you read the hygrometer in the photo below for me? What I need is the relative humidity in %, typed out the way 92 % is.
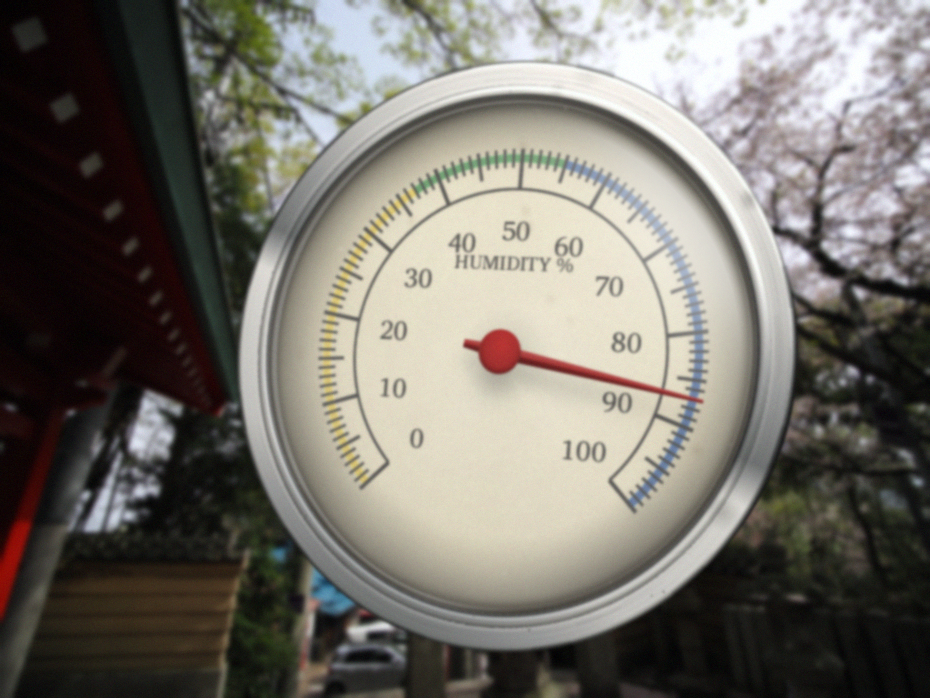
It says 87 %
